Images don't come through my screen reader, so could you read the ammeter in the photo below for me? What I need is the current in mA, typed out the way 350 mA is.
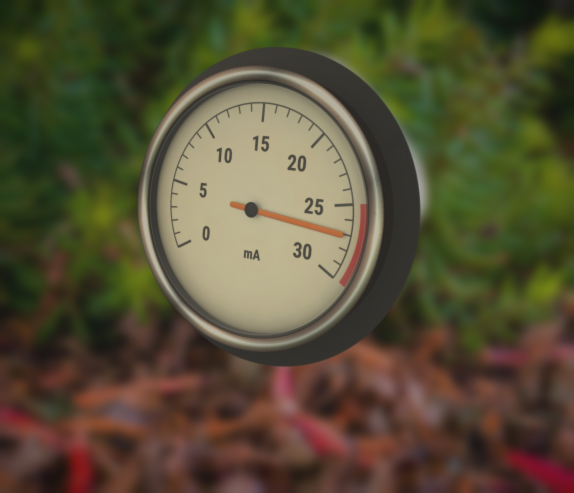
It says 27 mA
